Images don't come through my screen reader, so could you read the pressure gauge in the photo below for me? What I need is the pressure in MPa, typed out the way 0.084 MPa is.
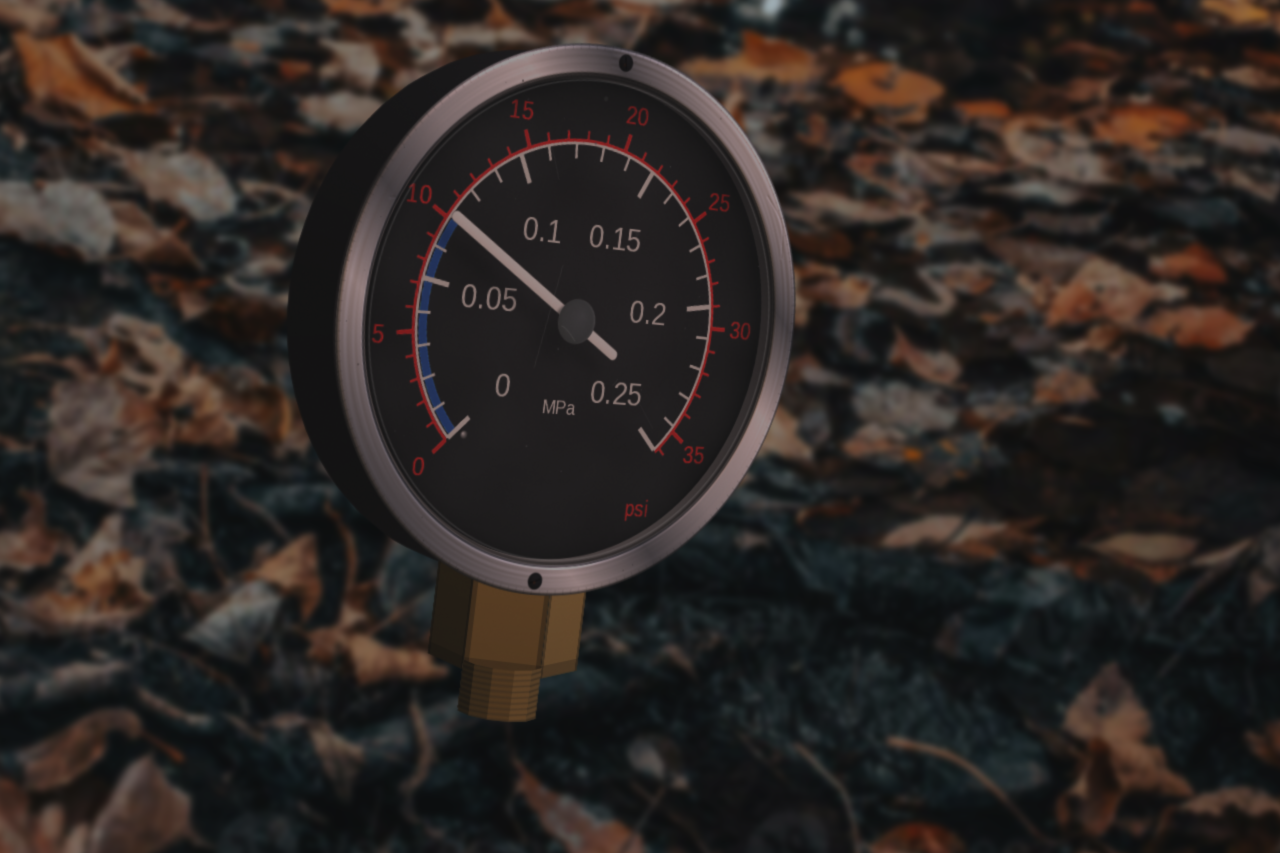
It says 0.07 MPa
